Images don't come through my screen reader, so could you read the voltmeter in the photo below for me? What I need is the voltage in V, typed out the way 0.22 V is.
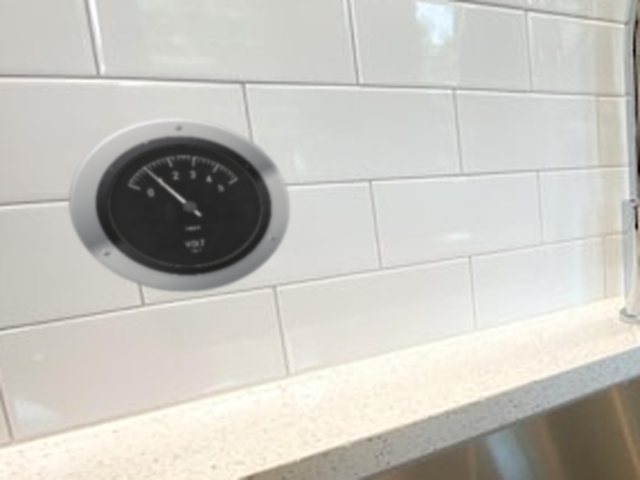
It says 1 V
